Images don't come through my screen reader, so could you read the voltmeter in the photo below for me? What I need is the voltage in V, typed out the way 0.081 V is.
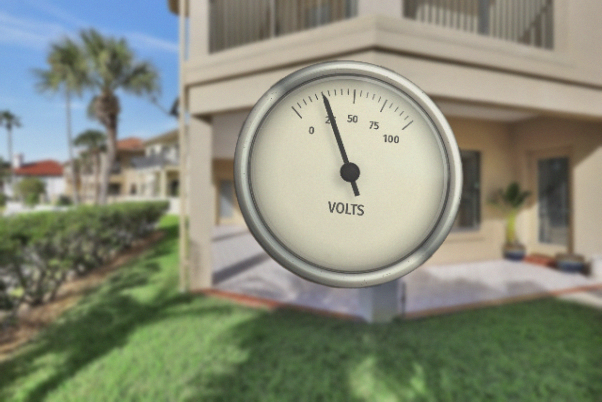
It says 25 V
